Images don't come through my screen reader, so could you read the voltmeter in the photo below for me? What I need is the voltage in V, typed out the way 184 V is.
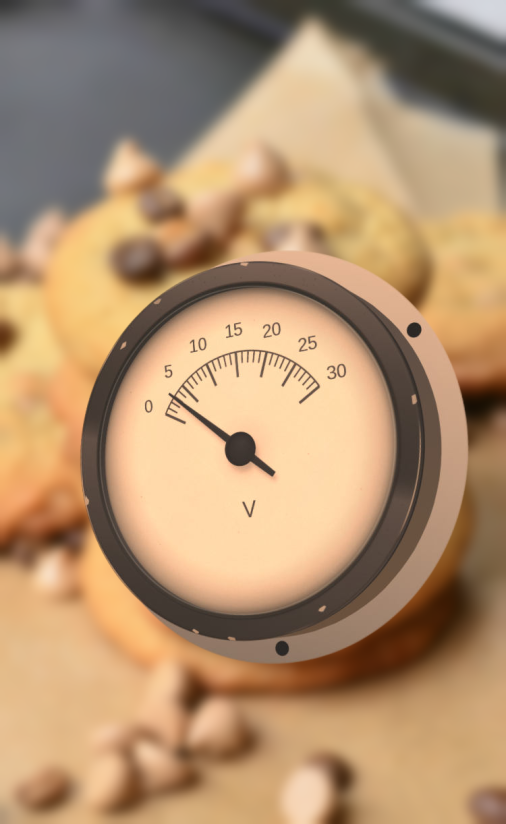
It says 3 V
